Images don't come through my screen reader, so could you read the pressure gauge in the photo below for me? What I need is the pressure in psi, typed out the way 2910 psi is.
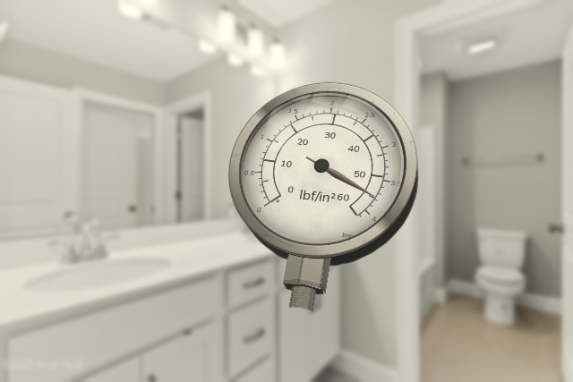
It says 55 psi
